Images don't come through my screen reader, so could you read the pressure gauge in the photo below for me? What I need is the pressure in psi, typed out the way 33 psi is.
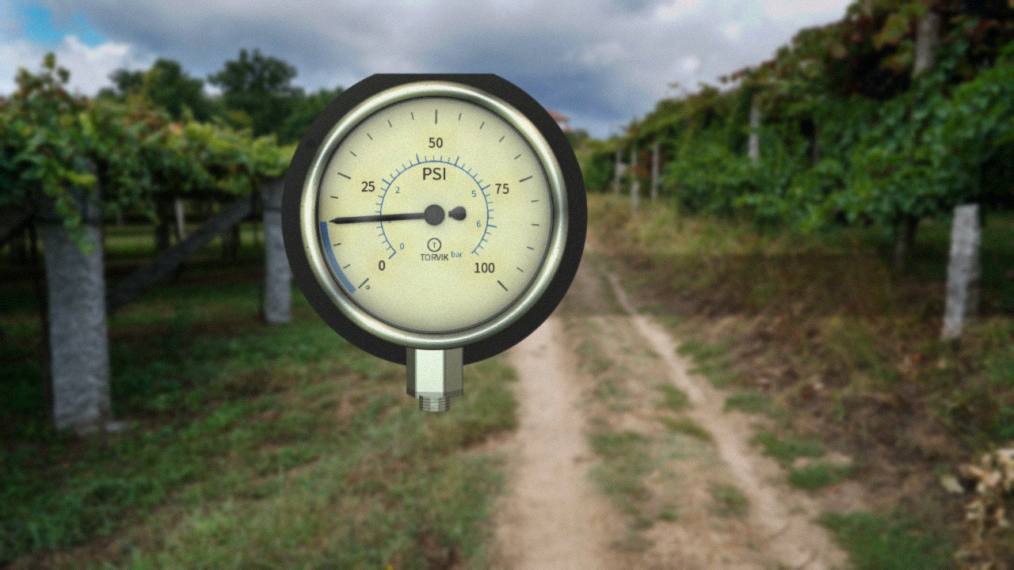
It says 15 psi
